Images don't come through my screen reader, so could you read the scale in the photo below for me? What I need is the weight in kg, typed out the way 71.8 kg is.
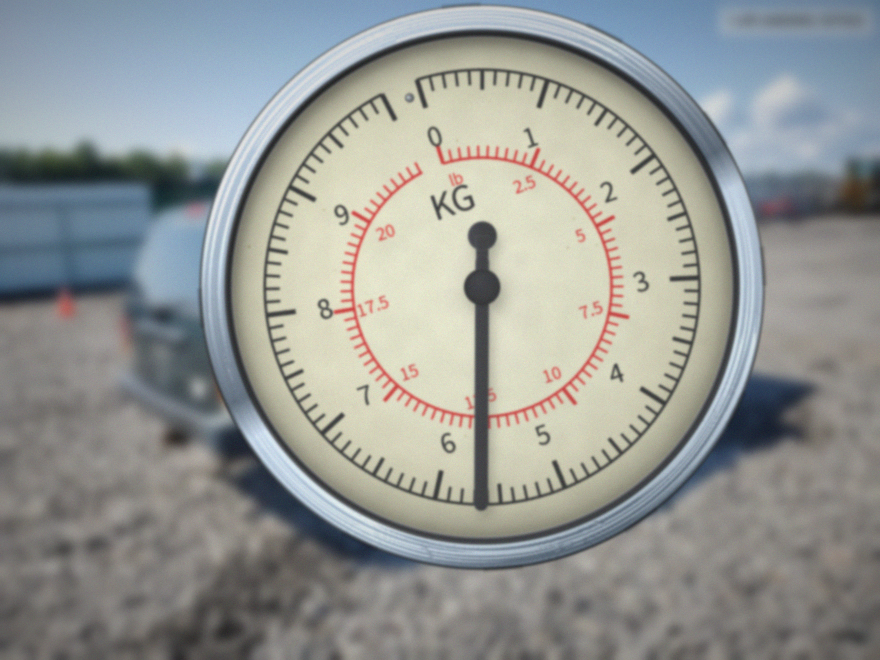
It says 5.65 kg
